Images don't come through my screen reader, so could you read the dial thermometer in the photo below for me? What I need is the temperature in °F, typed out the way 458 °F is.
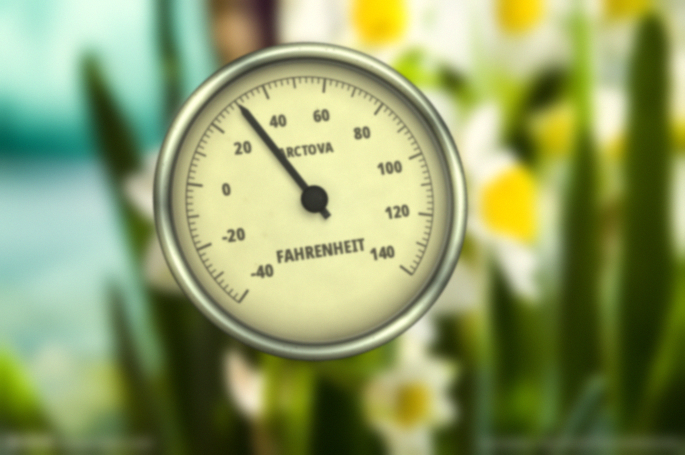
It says 30 °F
